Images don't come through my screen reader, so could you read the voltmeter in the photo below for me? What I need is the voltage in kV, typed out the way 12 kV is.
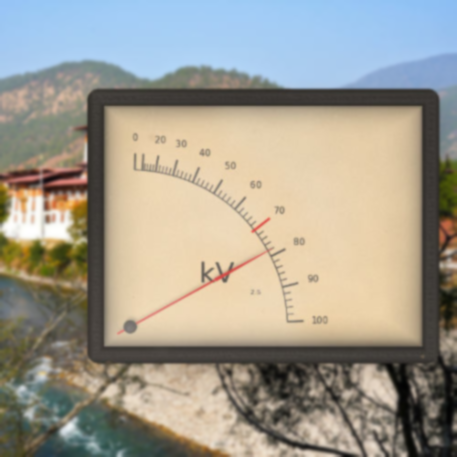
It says 78 kV
